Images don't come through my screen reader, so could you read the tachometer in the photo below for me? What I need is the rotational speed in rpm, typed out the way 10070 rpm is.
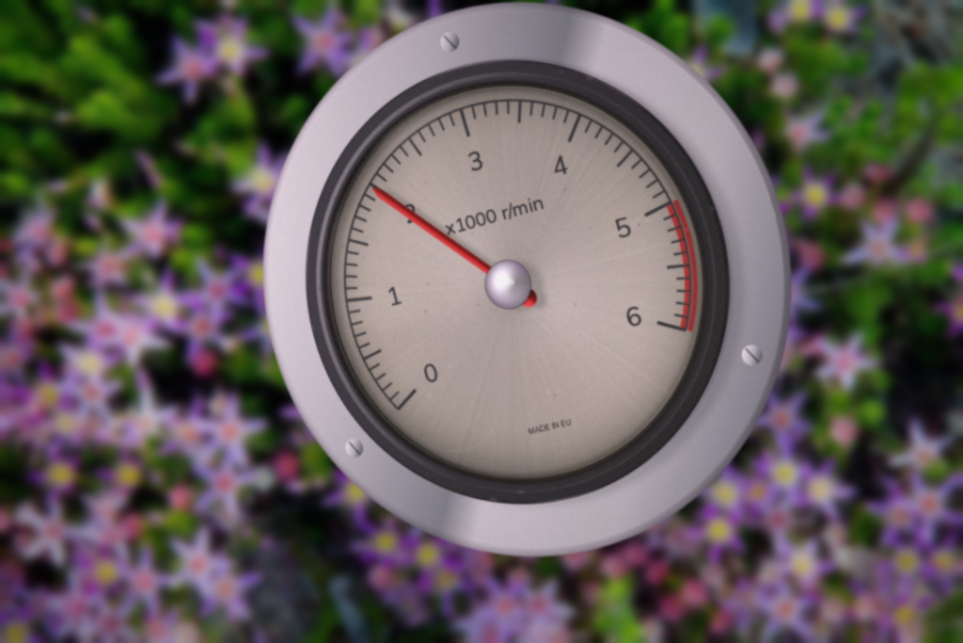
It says 2000 rpm
